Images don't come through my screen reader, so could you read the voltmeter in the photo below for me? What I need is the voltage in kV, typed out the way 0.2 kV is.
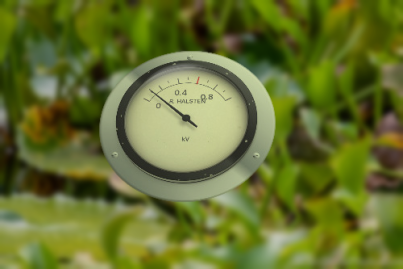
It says 0.1 kV
